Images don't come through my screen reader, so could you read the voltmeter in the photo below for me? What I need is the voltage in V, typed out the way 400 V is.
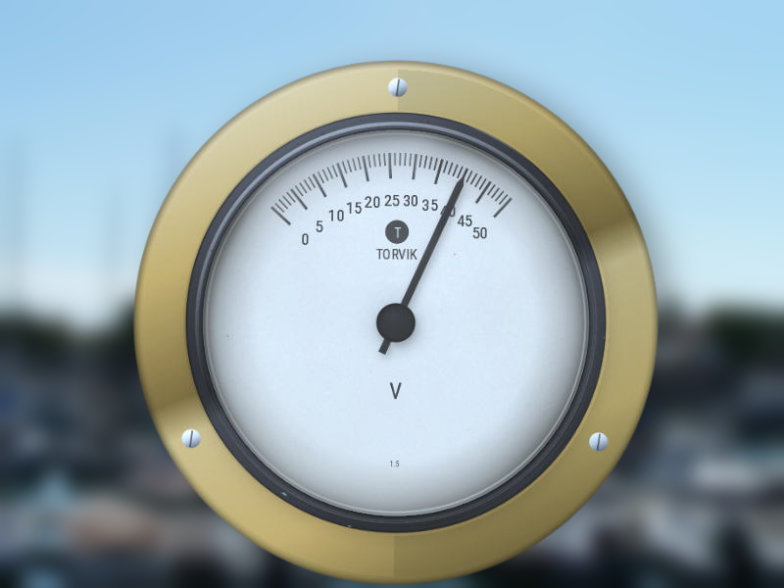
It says 40 V
